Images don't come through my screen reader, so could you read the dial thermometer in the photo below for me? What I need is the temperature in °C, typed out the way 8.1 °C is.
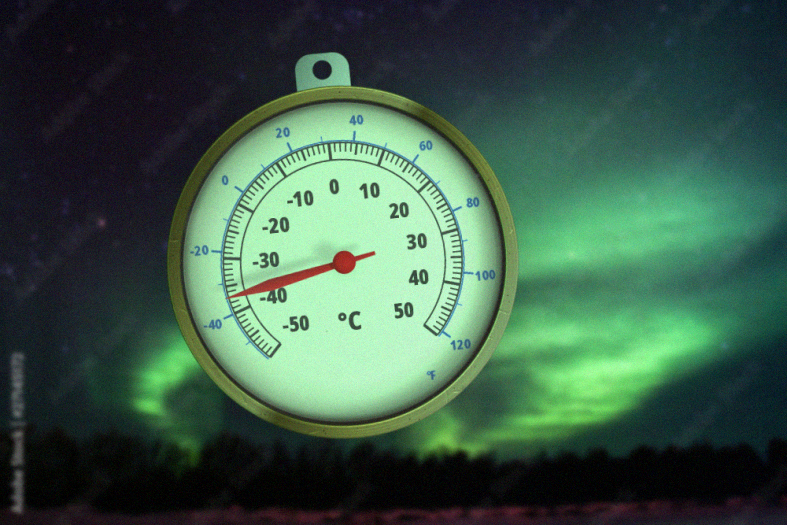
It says -37 °C
